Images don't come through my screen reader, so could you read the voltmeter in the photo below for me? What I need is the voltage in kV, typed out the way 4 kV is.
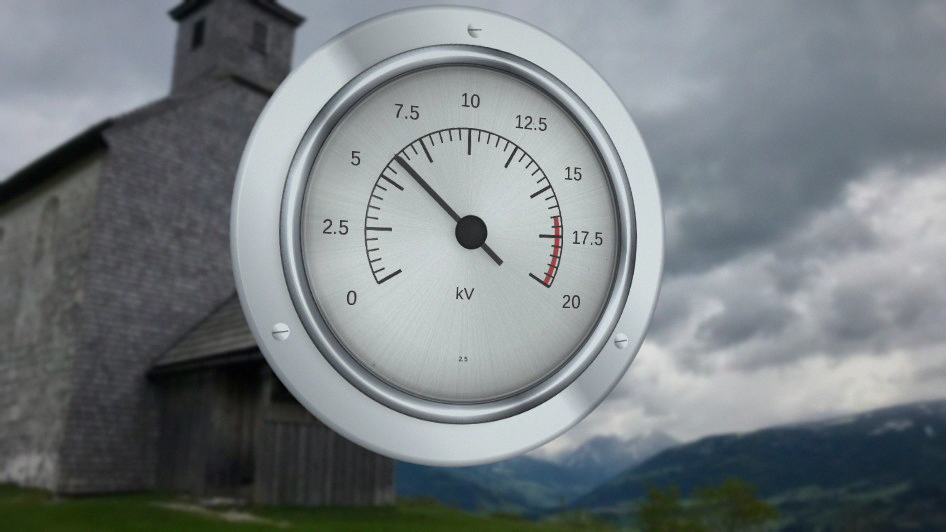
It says 6 kV
